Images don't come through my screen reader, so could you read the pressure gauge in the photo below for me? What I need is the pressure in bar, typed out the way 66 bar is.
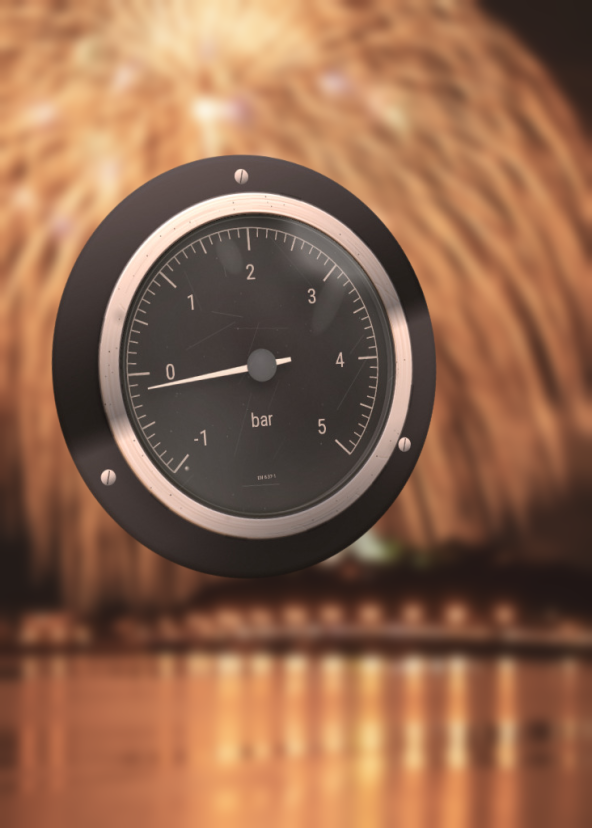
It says -0.15 bar
